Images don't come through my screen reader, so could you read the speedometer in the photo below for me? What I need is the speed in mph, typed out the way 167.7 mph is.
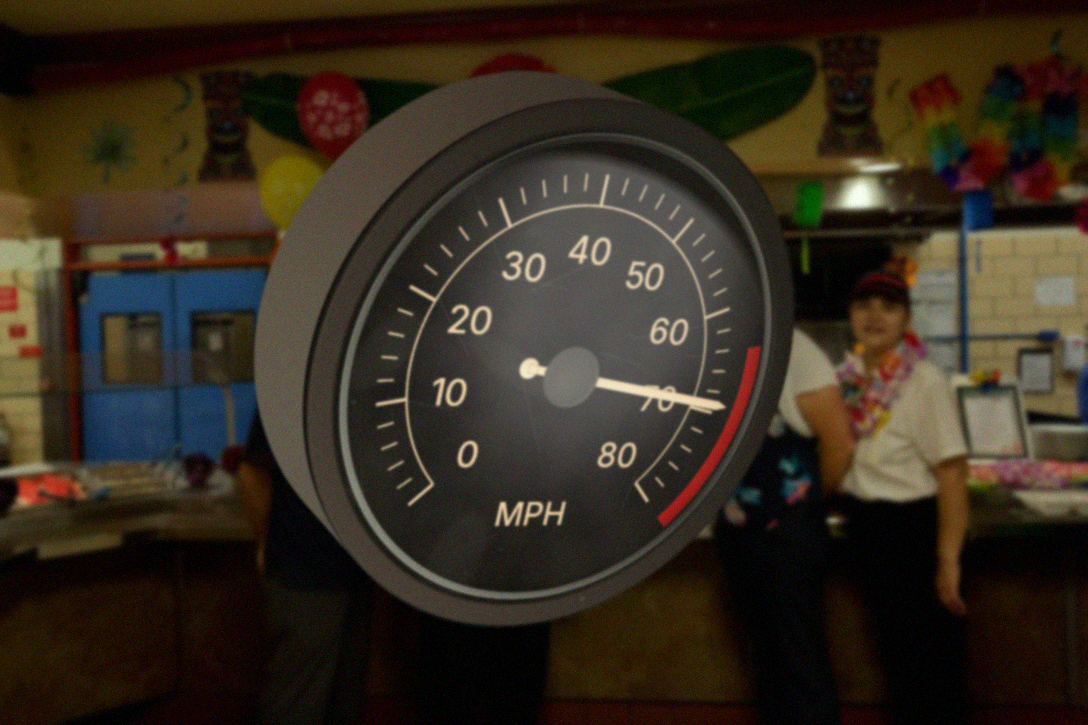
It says 69 mph
